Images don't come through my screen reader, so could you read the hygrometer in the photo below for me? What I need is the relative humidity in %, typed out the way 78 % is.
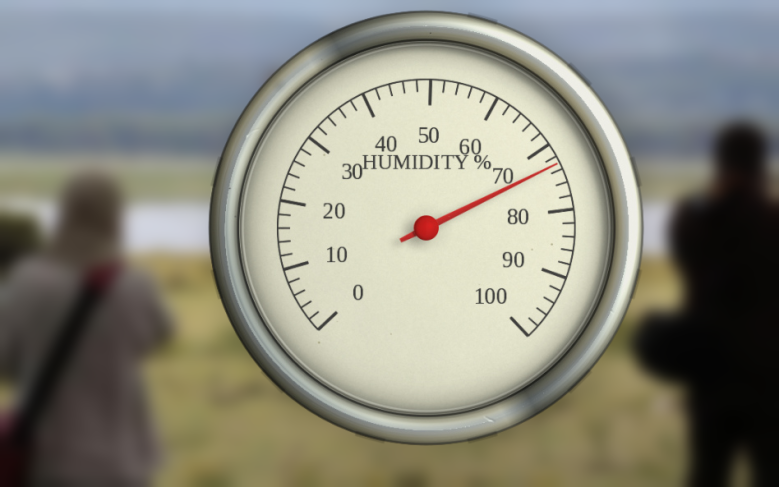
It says 73 %
